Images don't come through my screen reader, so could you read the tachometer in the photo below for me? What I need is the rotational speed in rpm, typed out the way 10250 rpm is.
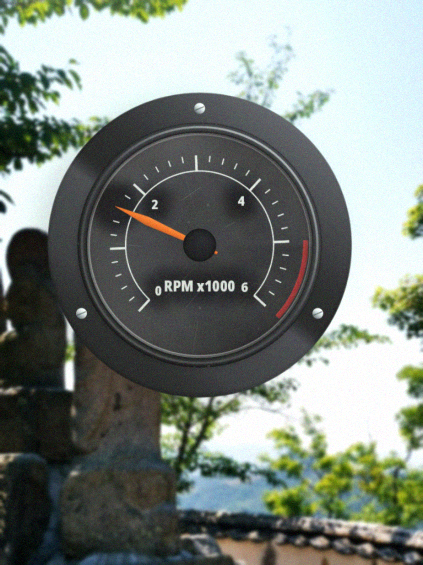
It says 1600 rpm
